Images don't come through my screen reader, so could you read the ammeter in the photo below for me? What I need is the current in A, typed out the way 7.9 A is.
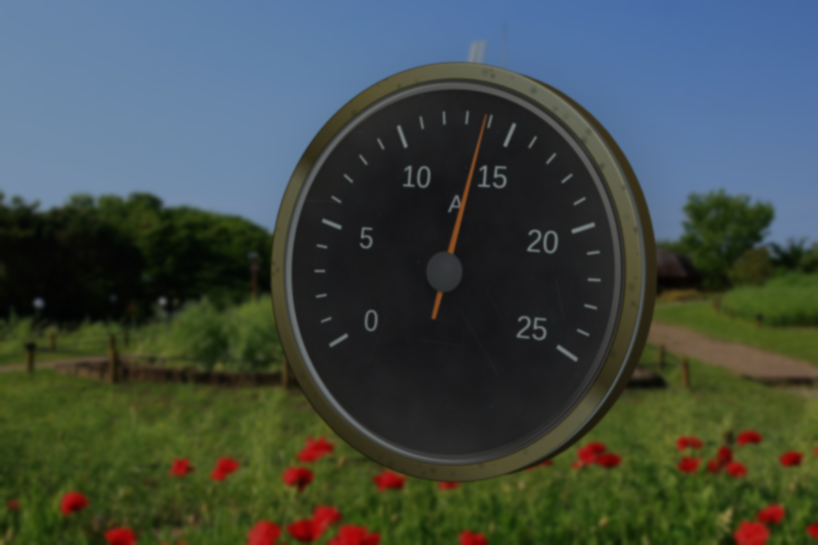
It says 14 A
